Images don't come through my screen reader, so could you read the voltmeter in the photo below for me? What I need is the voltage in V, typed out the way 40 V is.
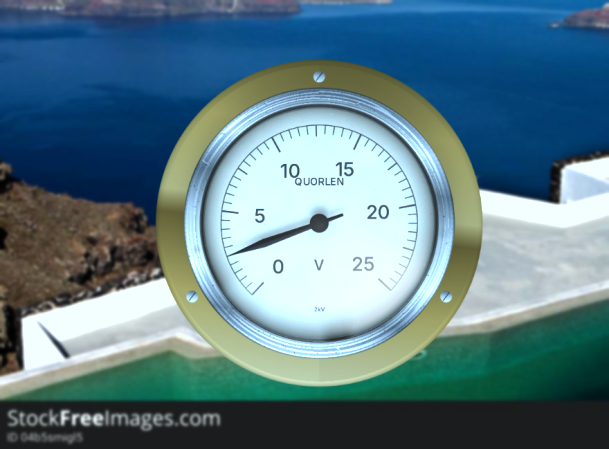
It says 2.5 V
